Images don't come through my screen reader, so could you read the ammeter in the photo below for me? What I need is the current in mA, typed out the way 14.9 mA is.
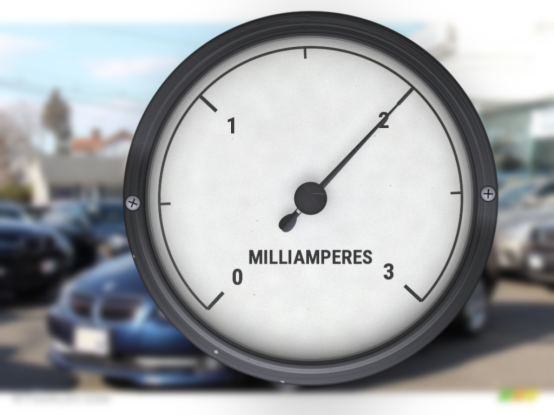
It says 2 mA
